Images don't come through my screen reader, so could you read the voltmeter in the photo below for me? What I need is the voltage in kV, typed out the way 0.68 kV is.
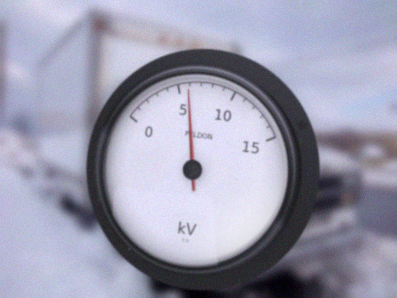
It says 6 kV
